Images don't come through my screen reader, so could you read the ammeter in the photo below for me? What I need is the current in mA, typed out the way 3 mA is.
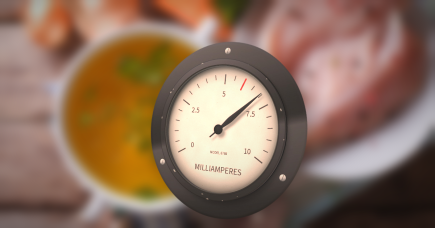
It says 7 mA
